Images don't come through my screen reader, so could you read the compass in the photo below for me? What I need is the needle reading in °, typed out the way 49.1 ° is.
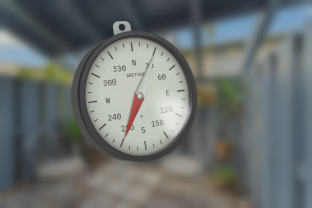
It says 210 °
